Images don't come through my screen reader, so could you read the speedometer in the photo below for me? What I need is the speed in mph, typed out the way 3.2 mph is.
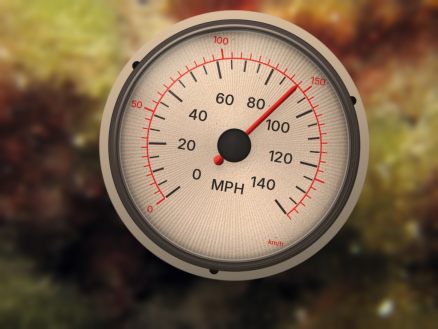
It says 90 mph
